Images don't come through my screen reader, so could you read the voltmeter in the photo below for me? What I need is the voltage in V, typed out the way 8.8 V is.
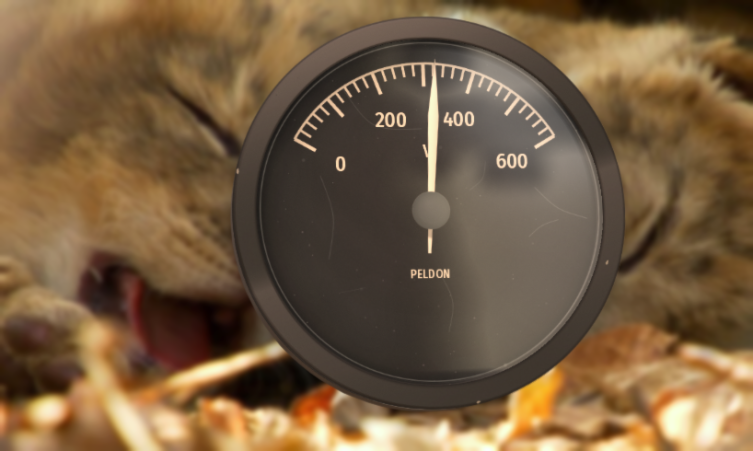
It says 320 V
